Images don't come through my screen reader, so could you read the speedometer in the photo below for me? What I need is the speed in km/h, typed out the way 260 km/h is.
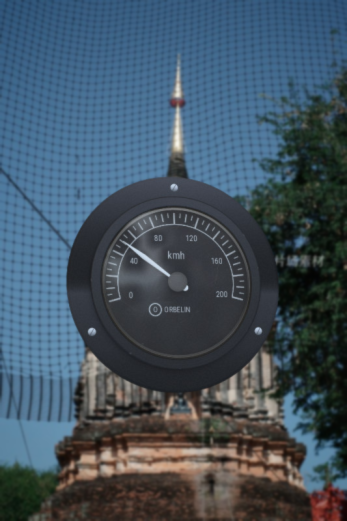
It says 50 km/h
